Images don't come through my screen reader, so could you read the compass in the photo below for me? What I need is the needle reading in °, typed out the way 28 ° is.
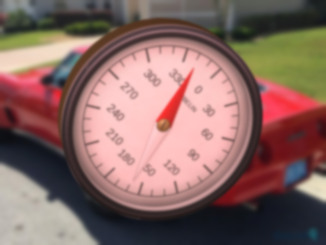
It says 340 °
